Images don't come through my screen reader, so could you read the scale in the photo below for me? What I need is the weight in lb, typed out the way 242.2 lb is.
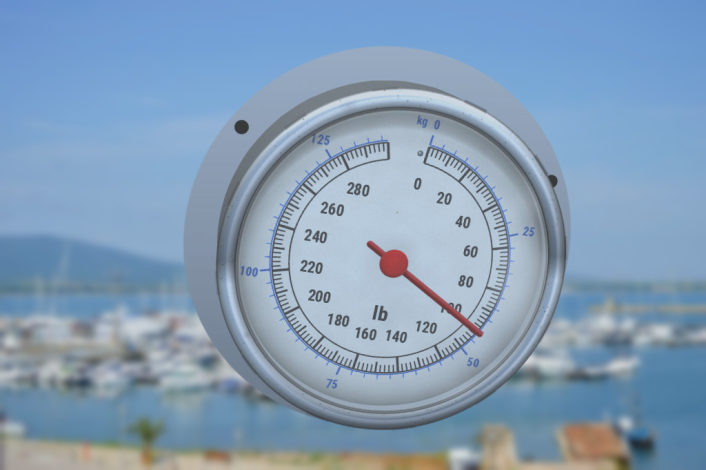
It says 100 lb
